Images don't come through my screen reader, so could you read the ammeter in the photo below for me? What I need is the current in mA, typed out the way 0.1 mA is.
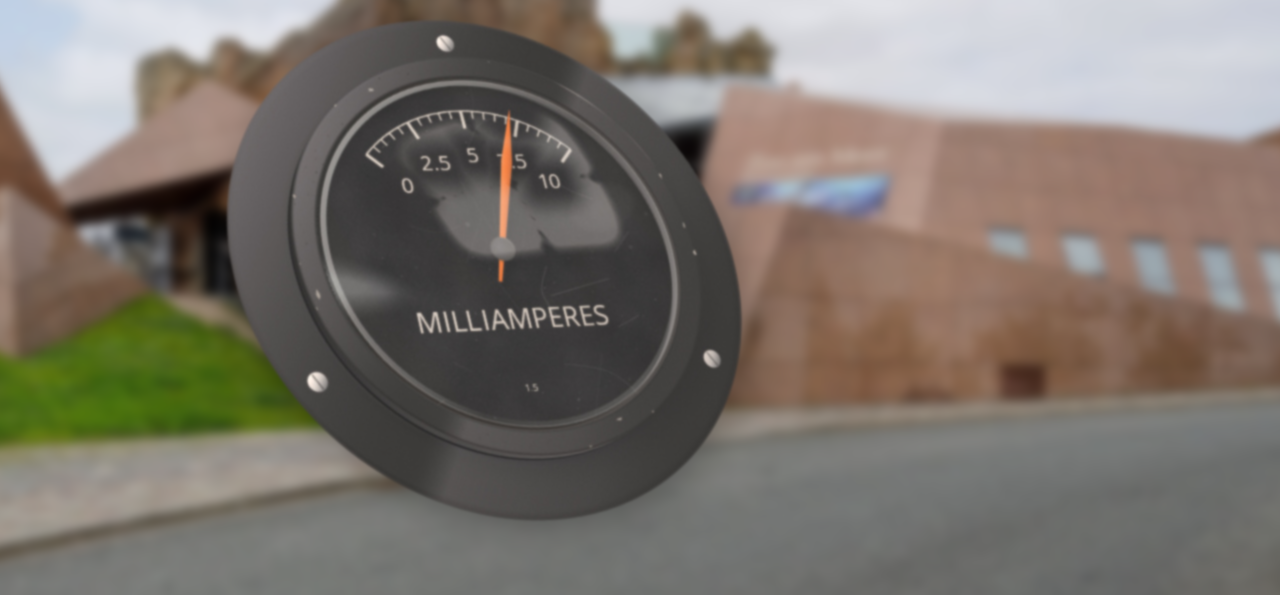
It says 7 mA
